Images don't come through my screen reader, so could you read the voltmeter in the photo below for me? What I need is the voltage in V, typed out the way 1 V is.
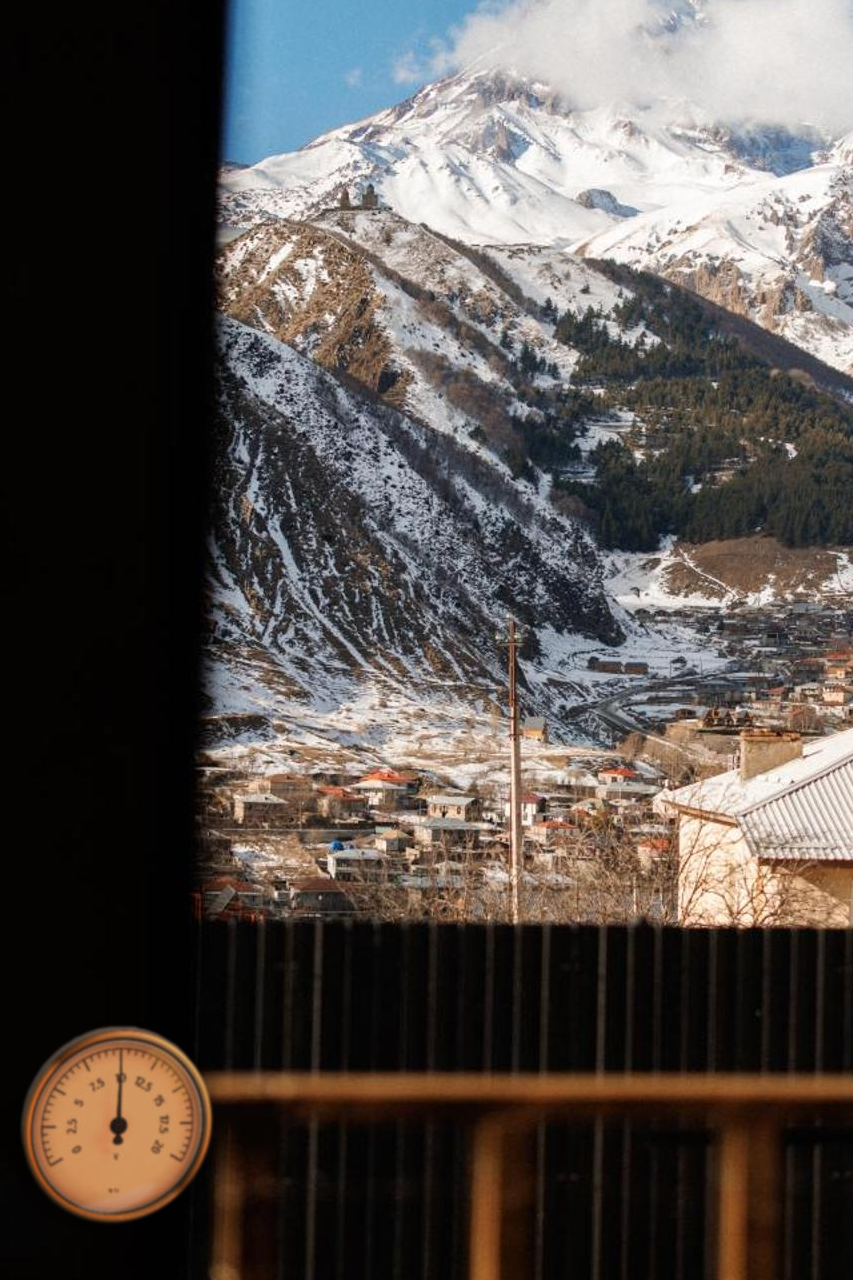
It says 10 V
